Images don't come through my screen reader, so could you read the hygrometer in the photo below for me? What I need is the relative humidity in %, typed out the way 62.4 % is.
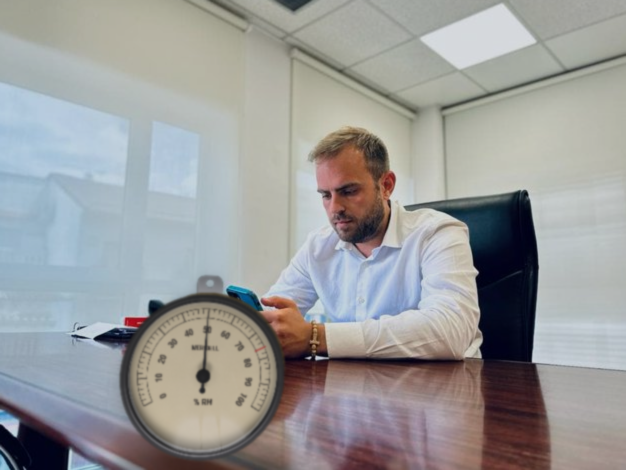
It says 50 %
